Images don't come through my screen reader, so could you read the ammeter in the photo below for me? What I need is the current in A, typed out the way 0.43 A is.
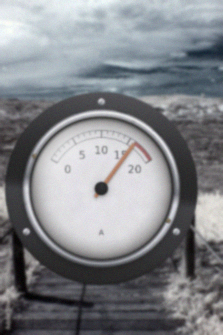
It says 16 A
